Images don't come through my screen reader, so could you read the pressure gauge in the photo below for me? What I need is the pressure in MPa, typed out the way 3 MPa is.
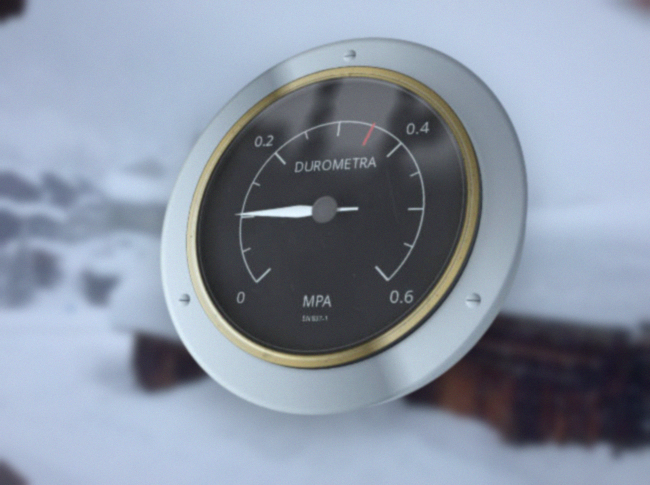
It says 0.1 MPa
